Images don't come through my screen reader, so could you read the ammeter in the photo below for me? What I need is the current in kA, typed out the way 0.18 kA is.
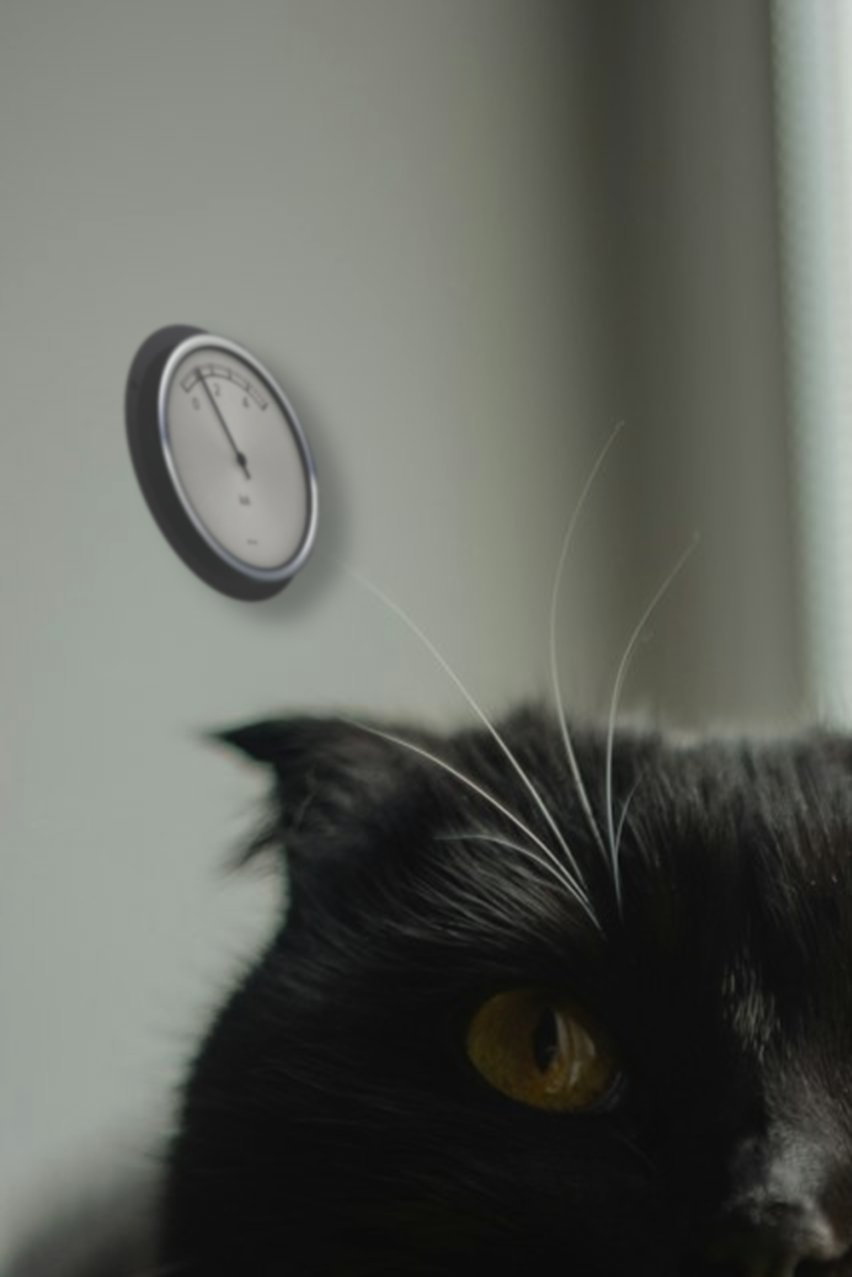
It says 1 kA
